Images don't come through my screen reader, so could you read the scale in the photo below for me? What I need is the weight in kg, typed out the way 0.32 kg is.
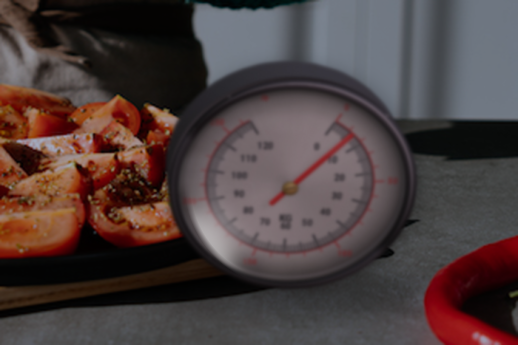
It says 5 kg
